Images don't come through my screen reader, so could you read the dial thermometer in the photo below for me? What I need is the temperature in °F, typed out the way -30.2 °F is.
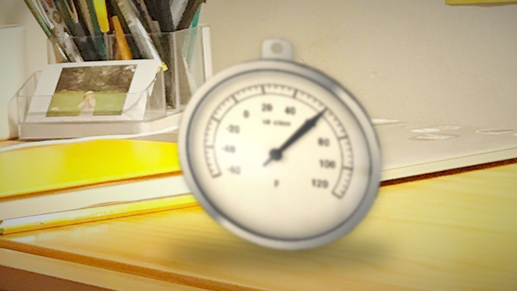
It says 60 °F
